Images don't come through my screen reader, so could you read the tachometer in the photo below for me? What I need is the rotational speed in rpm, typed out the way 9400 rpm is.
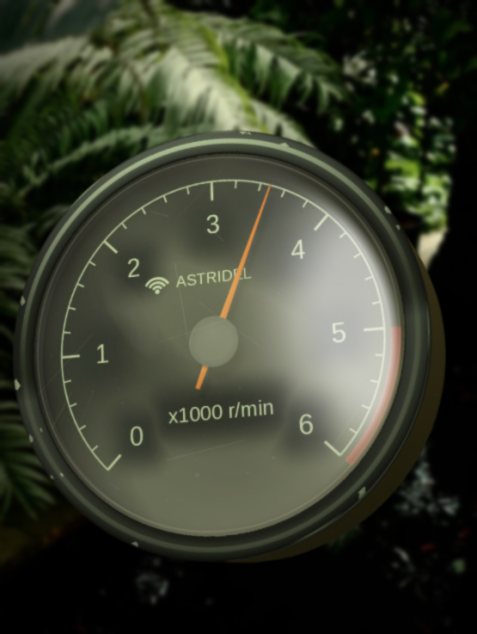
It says 3500 rpm
